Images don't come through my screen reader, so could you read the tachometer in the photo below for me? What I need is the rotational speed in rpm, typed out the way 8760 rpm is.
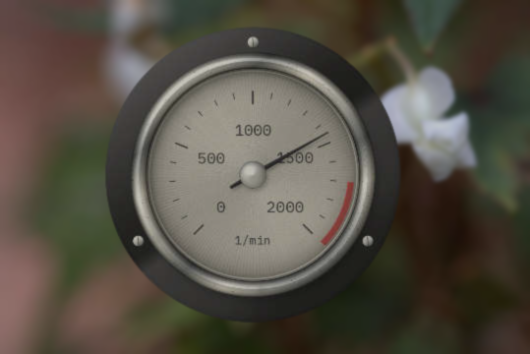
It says 1450 rpm
